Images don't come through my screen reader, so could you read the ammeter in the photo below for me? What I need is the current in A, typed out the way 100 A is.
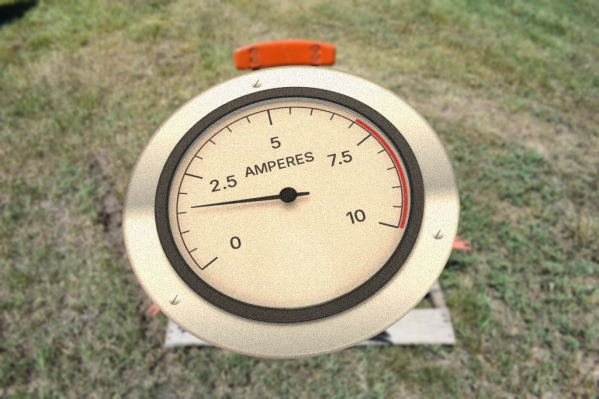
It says 1.5 A
